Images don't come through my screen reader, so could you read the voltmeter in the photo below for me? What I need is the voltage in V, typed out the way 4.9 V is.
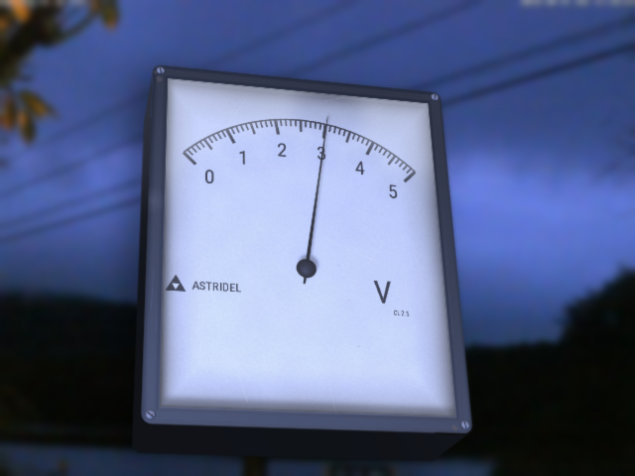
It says 3 V
